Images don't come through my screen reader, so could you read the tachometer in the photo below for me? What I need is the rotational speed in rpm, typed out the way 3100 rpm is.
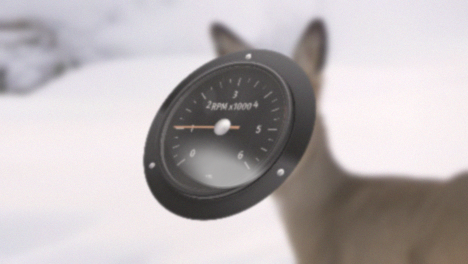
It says 1000 rpm
